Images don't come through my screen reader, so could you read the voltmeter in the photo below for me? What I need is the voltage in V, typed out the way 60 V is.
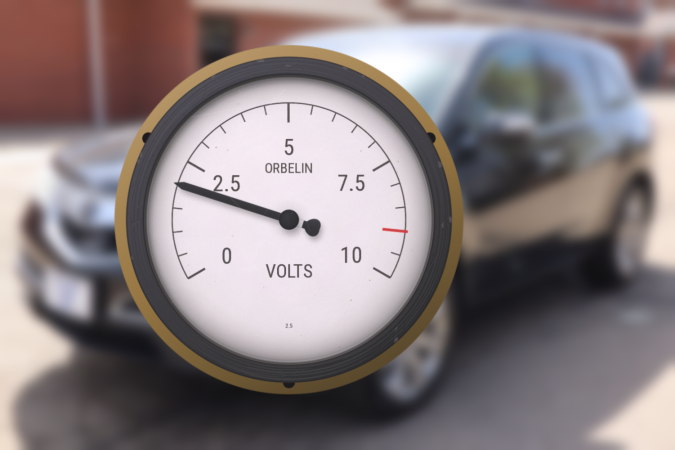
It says 2 V
